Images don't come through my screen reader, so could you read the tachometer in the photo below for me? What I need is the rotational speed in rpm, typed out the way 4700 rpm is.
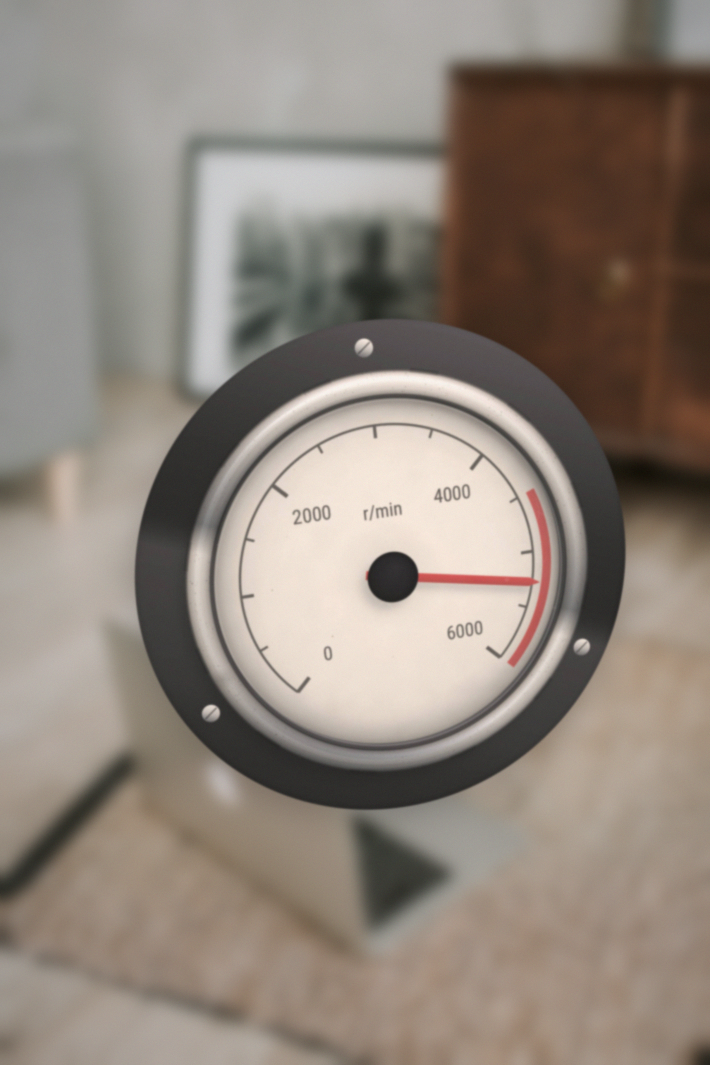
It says 5250 rpm
